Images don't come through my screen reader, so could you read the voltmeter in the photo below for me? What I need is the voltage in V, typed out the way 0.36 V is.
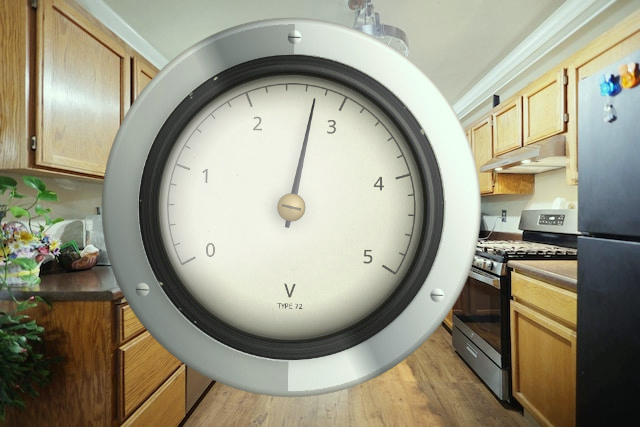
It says 2.7 V
